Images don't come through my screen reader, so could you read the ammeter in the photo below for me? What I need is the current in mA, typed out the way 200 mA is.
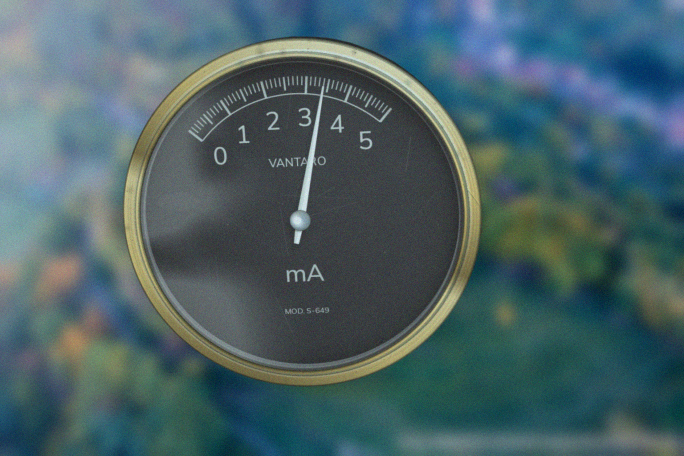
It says 3.4 mA
